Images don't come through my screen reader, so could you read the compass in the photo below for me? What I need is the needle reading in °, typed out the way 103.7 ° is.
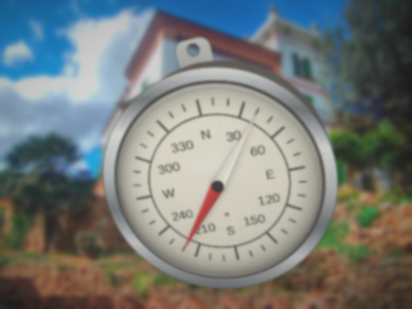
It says 220 °
